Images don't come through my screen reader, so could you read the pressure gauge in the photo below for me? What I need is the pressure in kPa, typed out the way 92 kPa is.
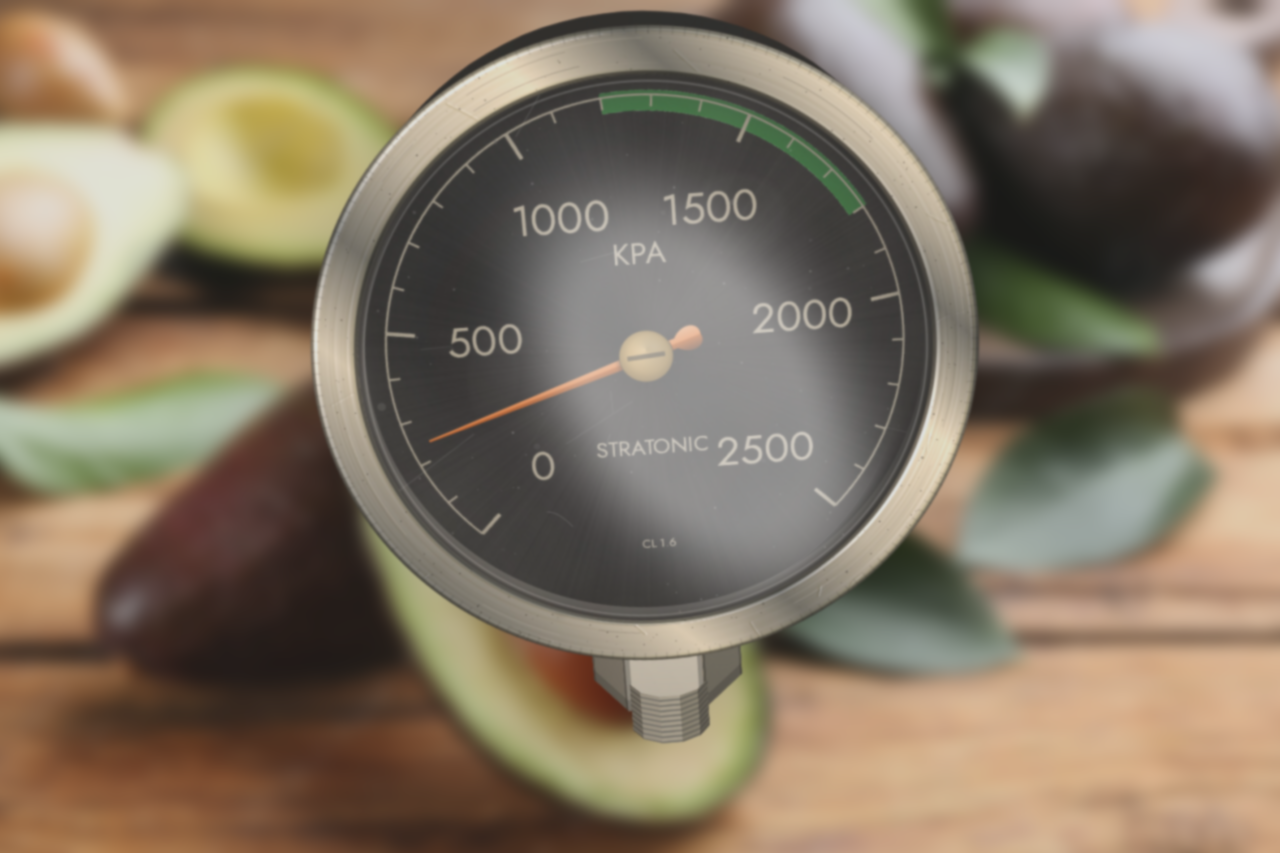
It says 250 kPa
